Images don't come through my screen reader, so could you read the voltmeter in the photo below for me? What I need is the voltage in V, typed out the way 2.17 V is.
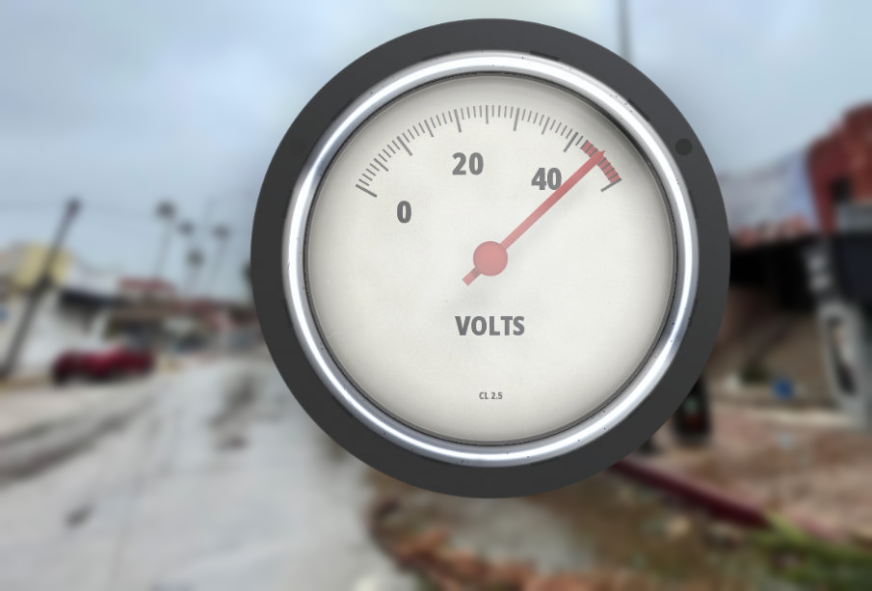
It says 45 V
